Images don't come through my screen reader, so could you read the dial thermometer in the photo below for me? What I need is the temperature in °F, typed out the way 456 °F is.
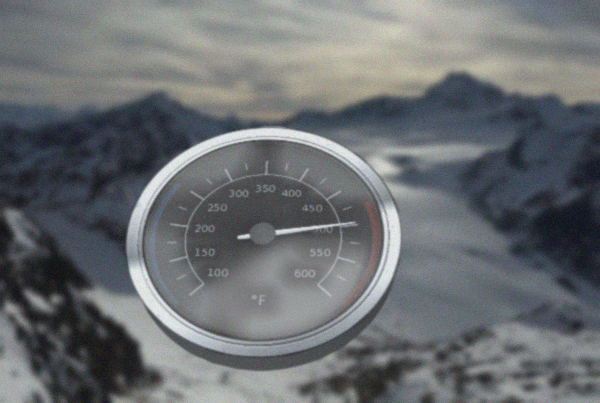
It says 500 °F
